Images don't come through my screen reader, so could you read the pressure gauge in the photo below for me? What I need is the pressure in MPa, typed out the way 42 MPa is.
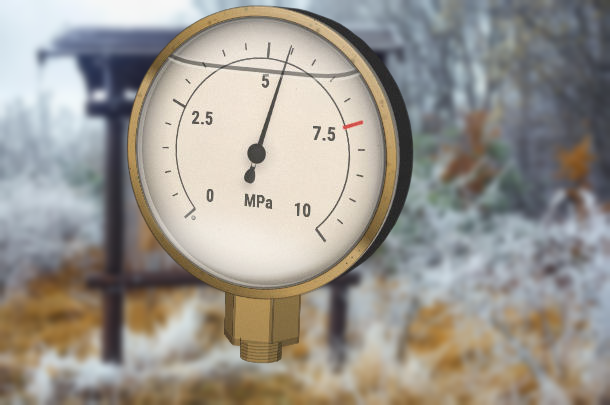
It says 5.5 MPa
